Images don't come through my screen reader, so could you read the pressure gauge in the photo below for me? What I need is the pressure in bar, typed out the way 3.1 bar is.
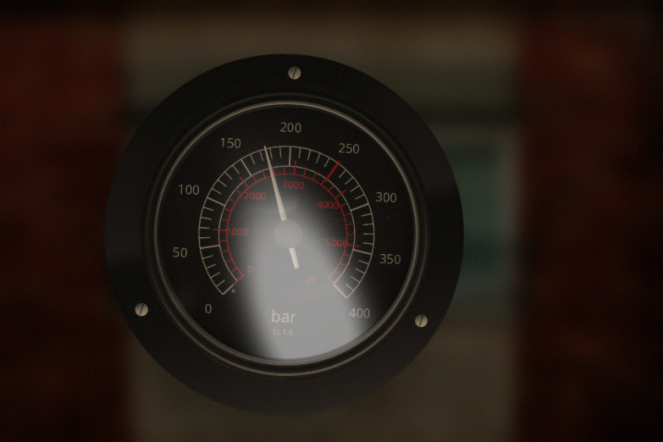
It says 175 bar
